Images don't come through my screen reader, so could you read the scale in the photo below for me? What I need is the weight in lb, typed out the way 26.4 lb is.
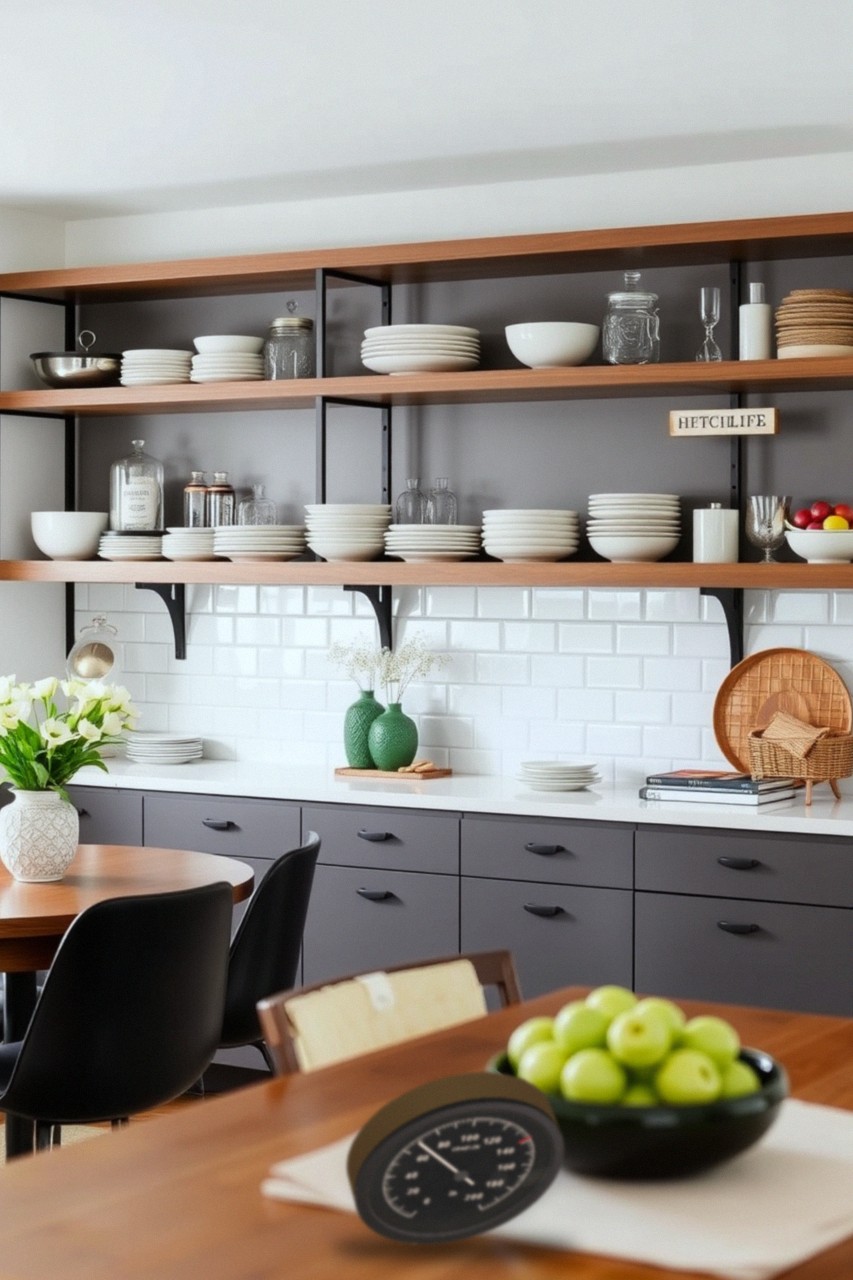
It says 70 lb
